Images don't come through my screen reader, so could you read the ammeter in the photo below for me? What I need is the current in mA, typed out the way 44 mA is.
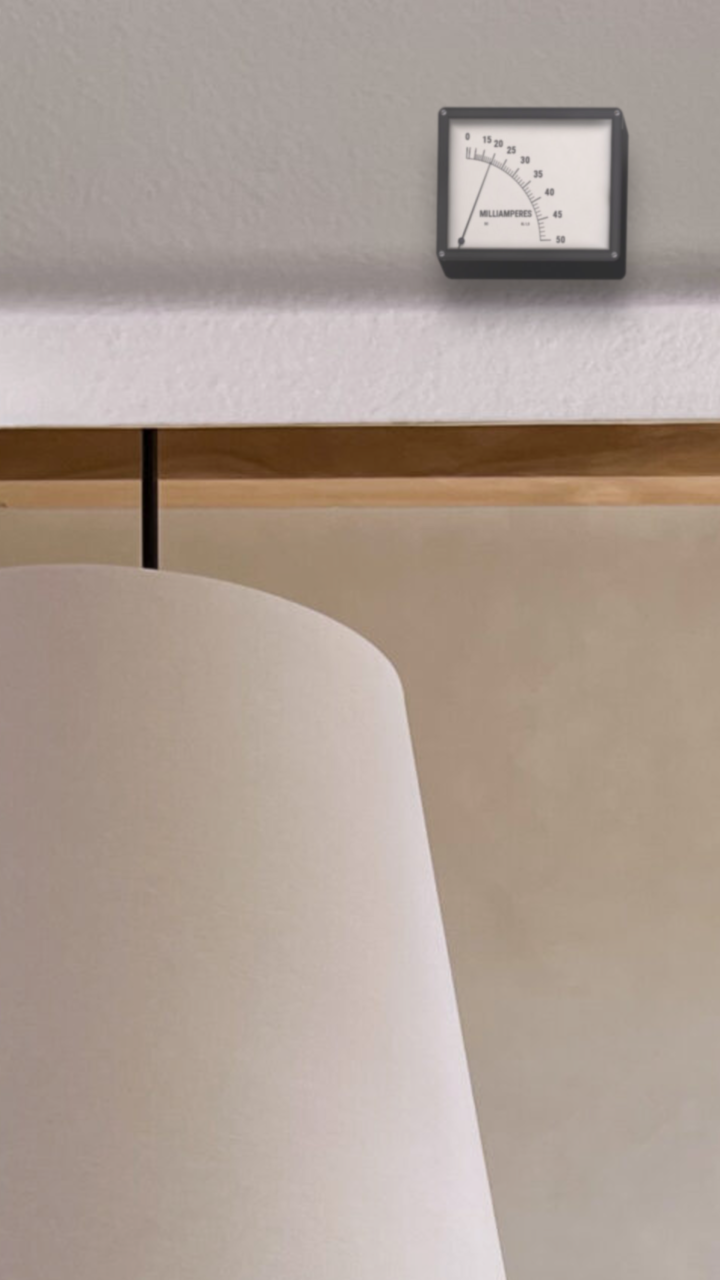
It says 20 mA
